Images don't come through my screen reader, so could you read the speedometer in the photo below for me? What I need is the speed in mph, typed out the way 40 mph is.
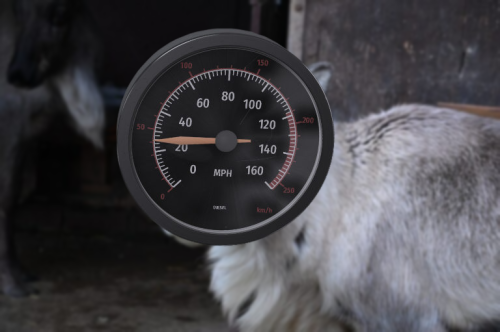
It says 26 mph
